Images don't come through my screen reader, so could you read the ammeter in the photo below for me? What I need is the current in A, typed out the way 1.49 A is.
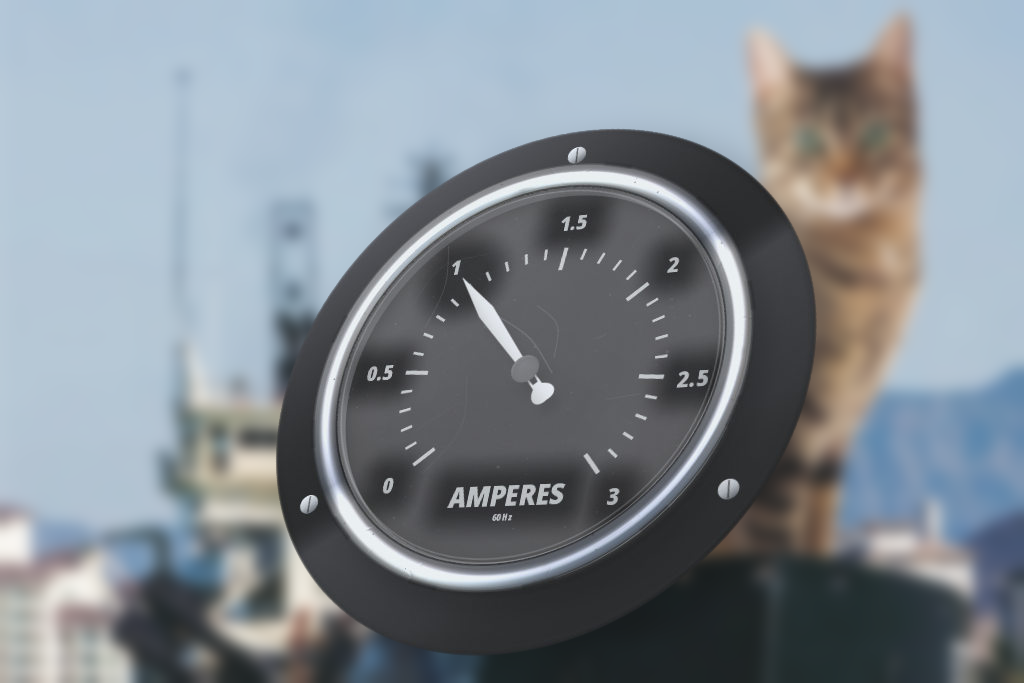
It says 1 A
